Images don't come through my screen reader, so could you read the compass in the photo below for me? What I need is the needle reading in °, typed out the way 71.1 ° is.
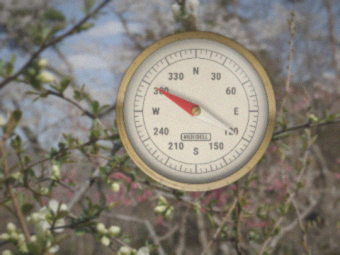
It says 300 °
